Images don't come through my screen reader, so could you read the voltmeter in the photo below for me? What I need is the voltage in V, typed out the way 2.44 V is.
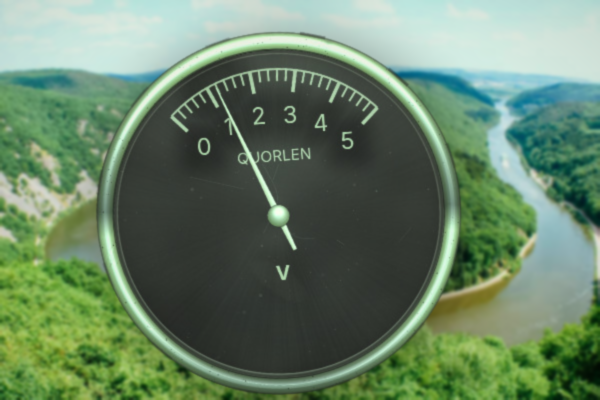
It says 1.2 V
